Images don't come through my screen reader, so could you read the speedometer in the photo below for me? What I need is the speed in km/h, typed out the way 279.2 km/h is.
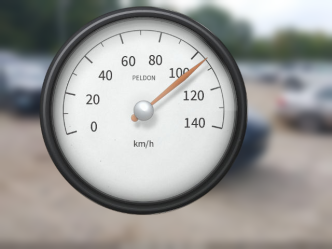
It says 105 km/h
